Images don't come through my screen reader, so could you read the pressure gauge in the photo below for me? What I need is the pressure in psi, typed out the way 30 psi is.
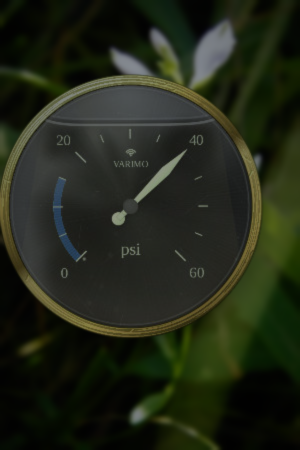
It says 40 psi
